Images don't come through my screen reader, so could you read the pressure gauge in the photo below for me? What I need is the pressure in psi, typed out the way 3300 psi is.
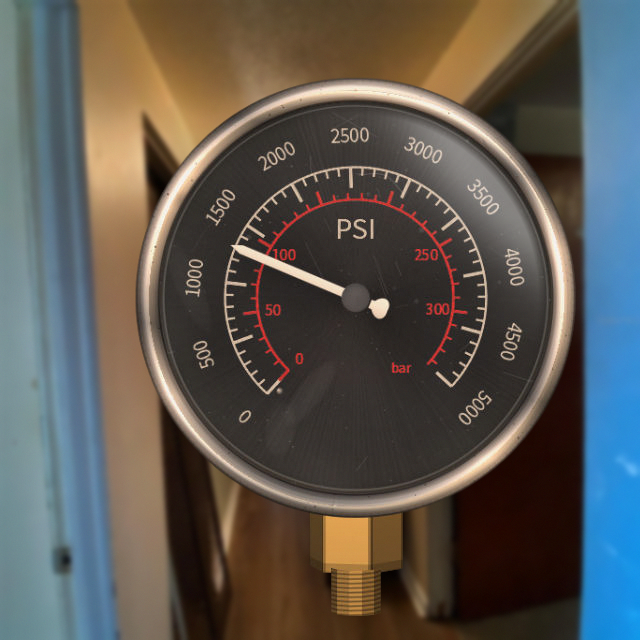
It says 1300 psi
